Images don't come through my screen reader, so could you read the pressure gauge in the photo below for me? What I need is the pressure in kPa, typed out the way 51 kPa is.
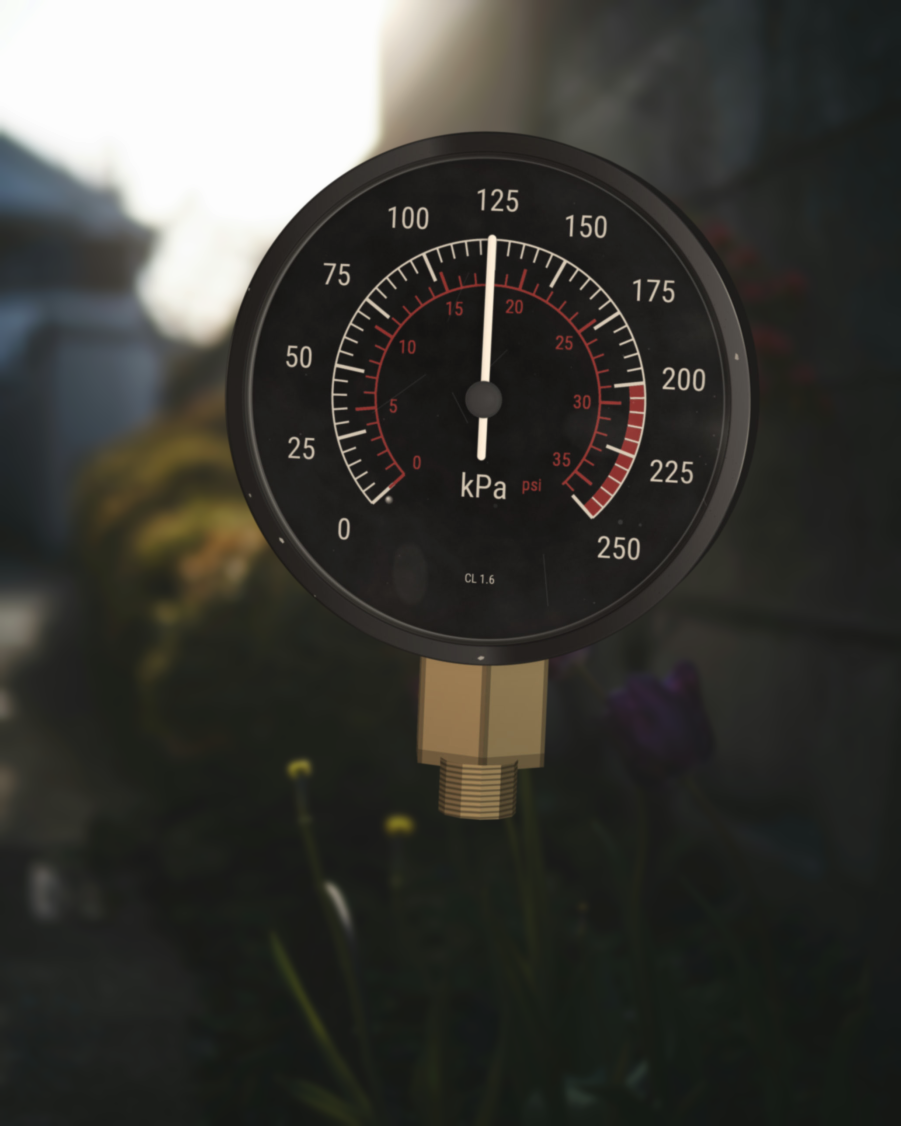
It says 125 kPa
